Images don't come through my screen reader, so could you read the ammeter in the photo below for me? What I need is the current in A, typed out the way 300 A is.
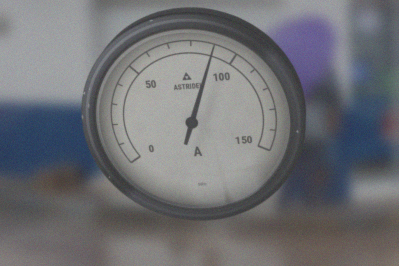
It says 90 A
